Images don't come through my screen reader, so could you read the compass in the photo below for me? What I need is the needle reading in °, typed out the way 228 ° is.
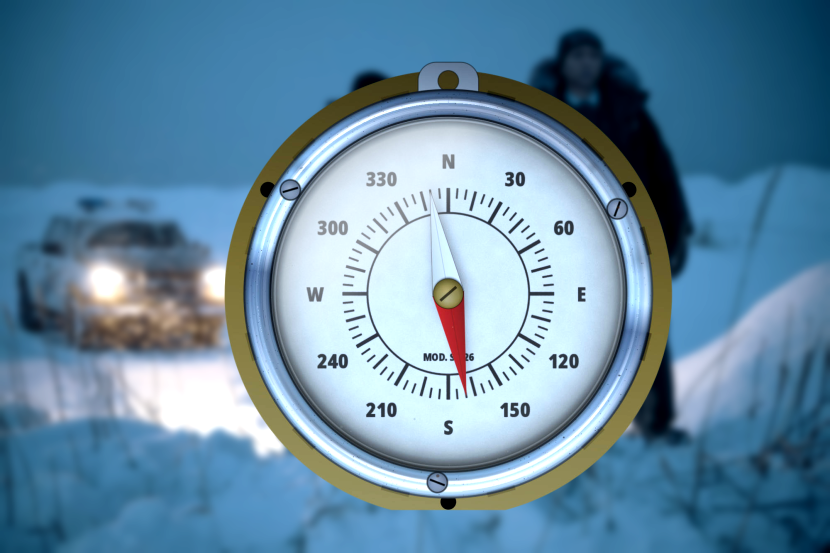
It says 170 °
